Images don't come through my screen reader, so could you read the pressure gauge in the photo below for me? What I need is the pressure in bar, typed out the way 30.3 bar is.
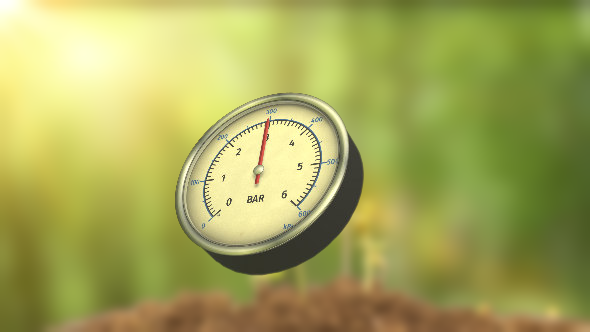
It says 3 bar
